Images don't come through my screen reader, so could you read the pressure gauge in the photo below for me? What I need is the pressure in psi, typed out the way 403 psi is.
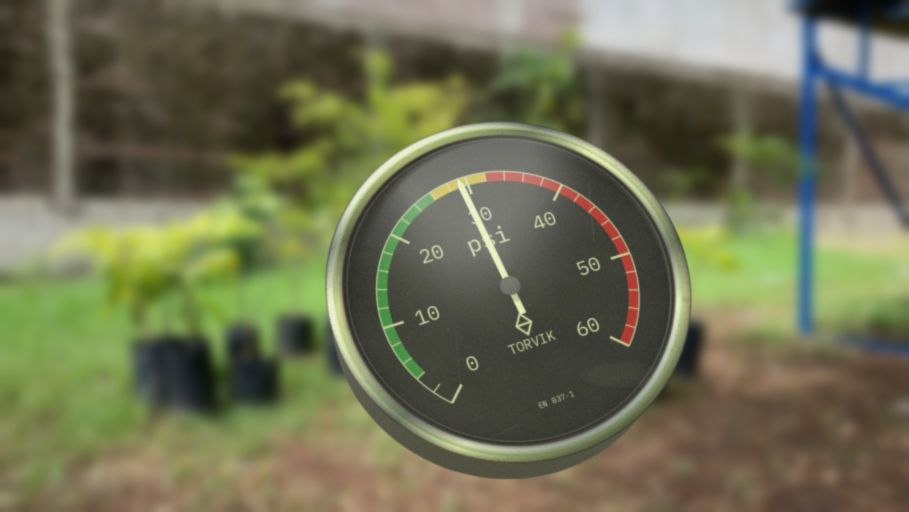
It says 29 psi
